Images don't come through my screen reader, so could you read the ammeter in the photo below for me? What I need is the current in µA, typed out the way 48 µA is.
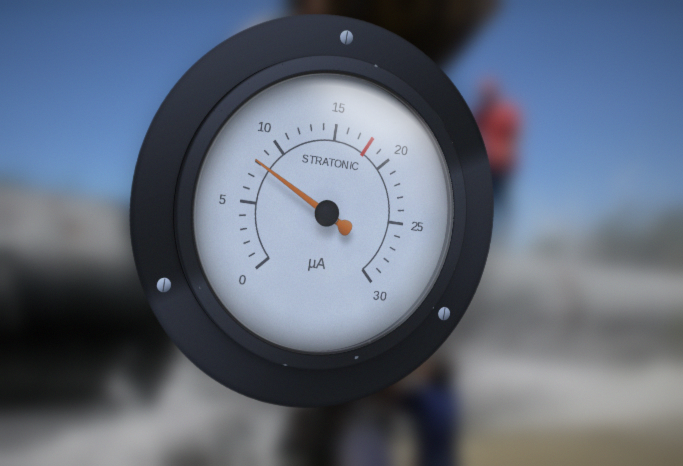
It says 8 µA
